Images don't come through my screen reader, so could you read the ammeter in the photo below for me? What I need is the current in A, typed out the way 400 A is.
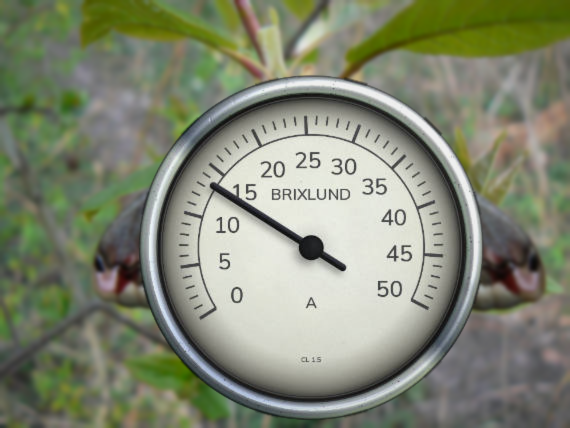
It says 13.5 A
